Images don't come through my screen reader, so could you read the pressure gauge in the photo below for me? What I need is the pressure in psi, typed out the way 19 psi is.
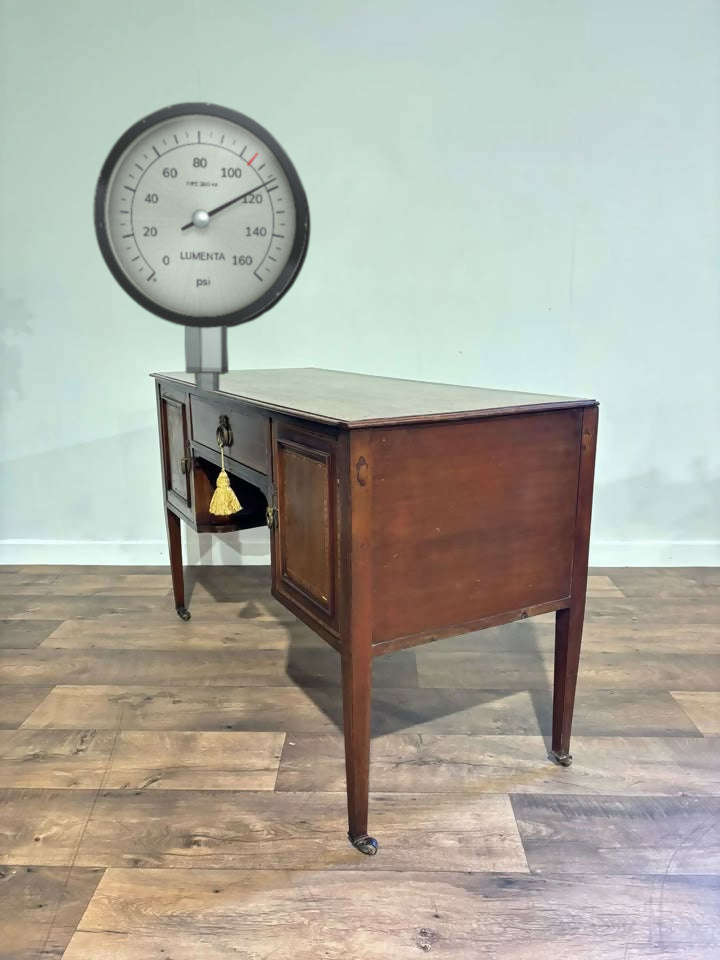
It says 117.5 psi
